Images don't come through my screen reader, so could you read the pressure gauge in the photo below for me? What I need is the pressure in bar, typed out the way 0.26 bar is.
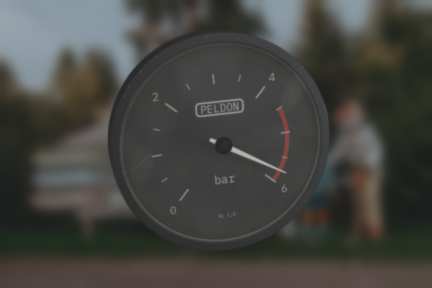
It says 5.75 bar
